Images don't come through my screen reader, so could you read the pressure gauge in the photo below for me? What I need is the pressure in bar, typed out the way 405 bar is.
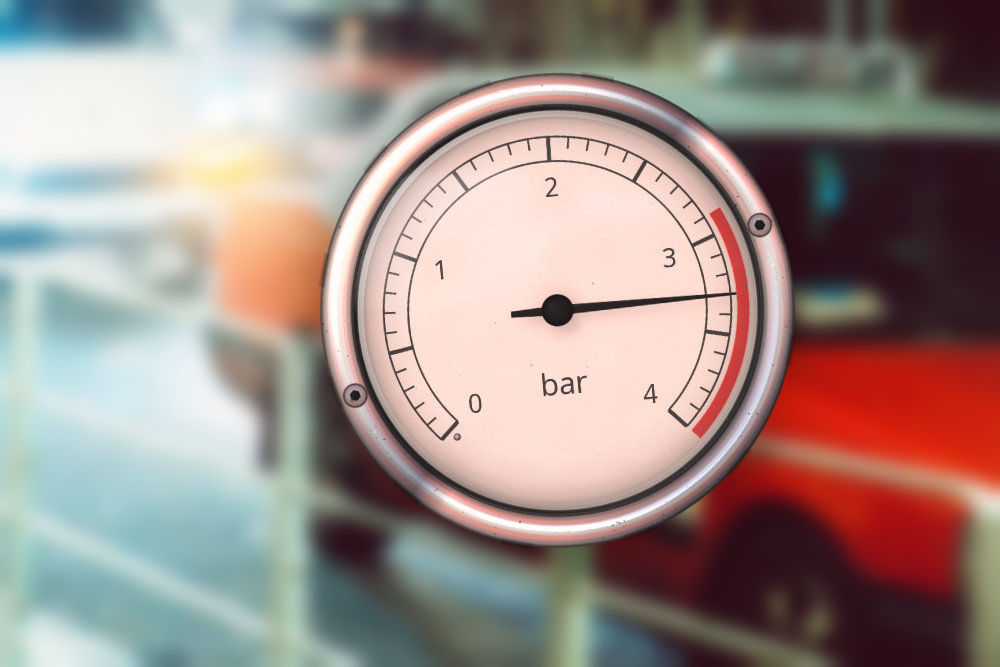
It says 3.3 bar
